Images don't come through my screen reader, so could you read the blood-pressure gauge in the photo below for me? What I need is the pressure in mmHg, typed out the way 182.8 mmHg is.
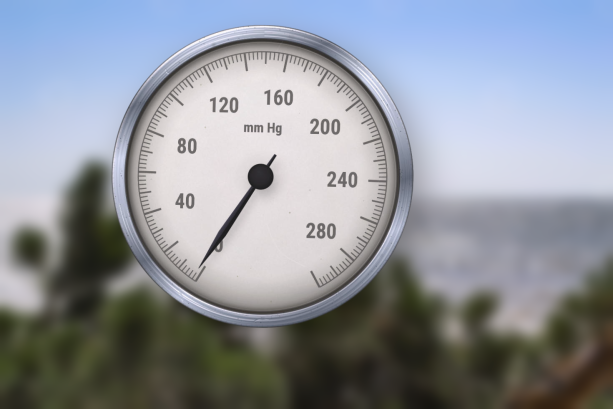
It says 2 mmHg
